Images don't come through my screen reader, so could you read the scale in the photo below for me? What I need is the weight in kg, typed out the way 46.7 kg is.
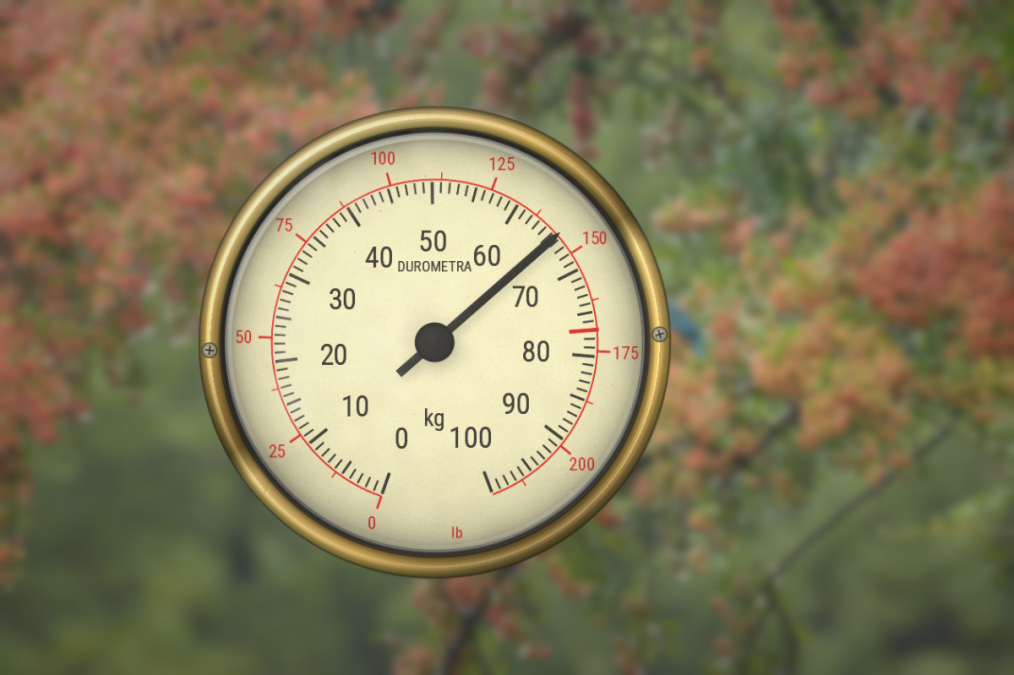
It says 65.5 kg
